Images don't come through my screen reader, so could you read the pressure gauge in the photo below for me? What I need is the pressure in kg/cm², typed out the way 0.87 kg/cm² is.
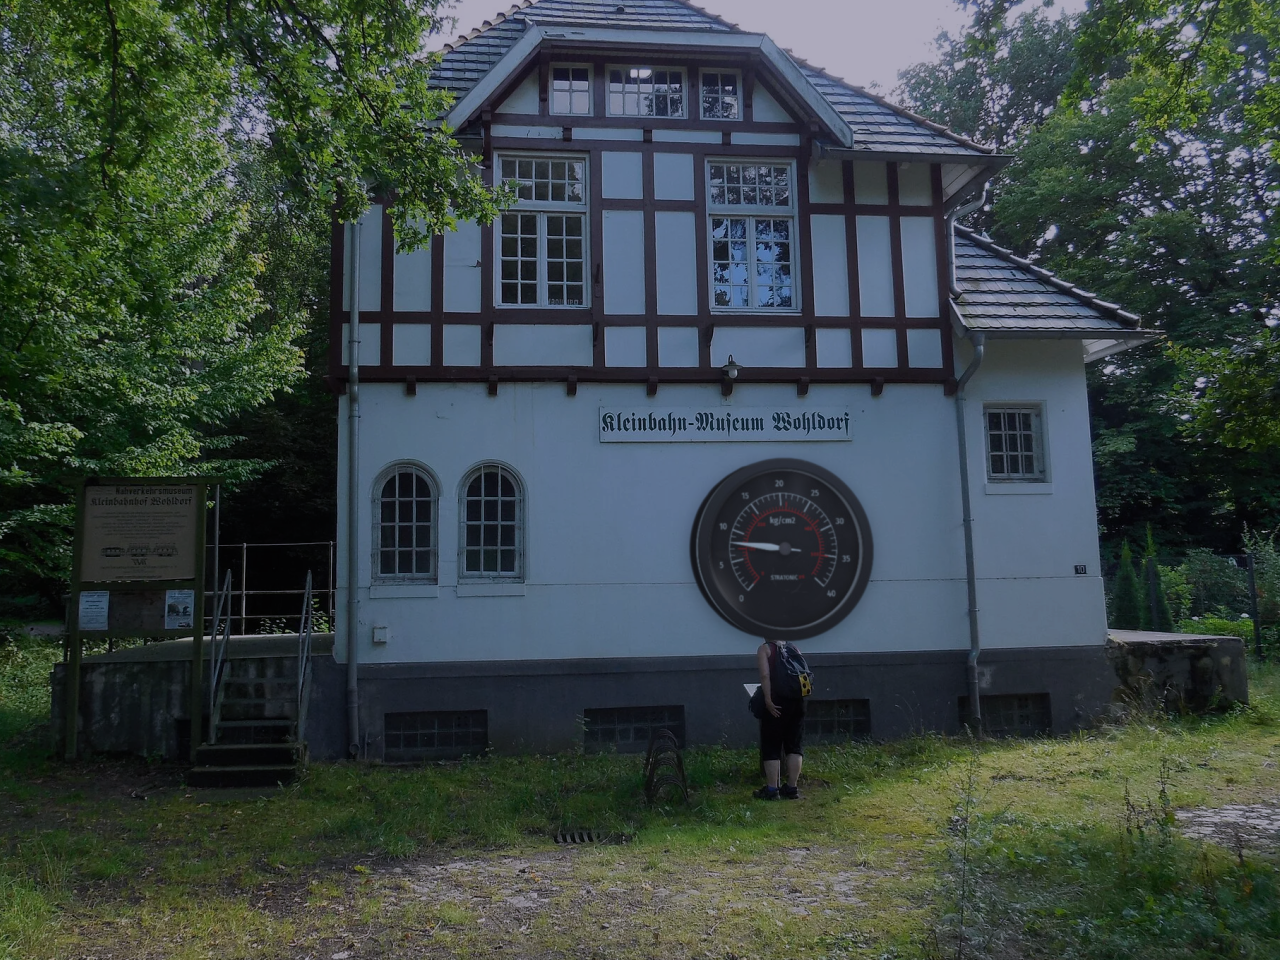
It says 8 kg/cm²
